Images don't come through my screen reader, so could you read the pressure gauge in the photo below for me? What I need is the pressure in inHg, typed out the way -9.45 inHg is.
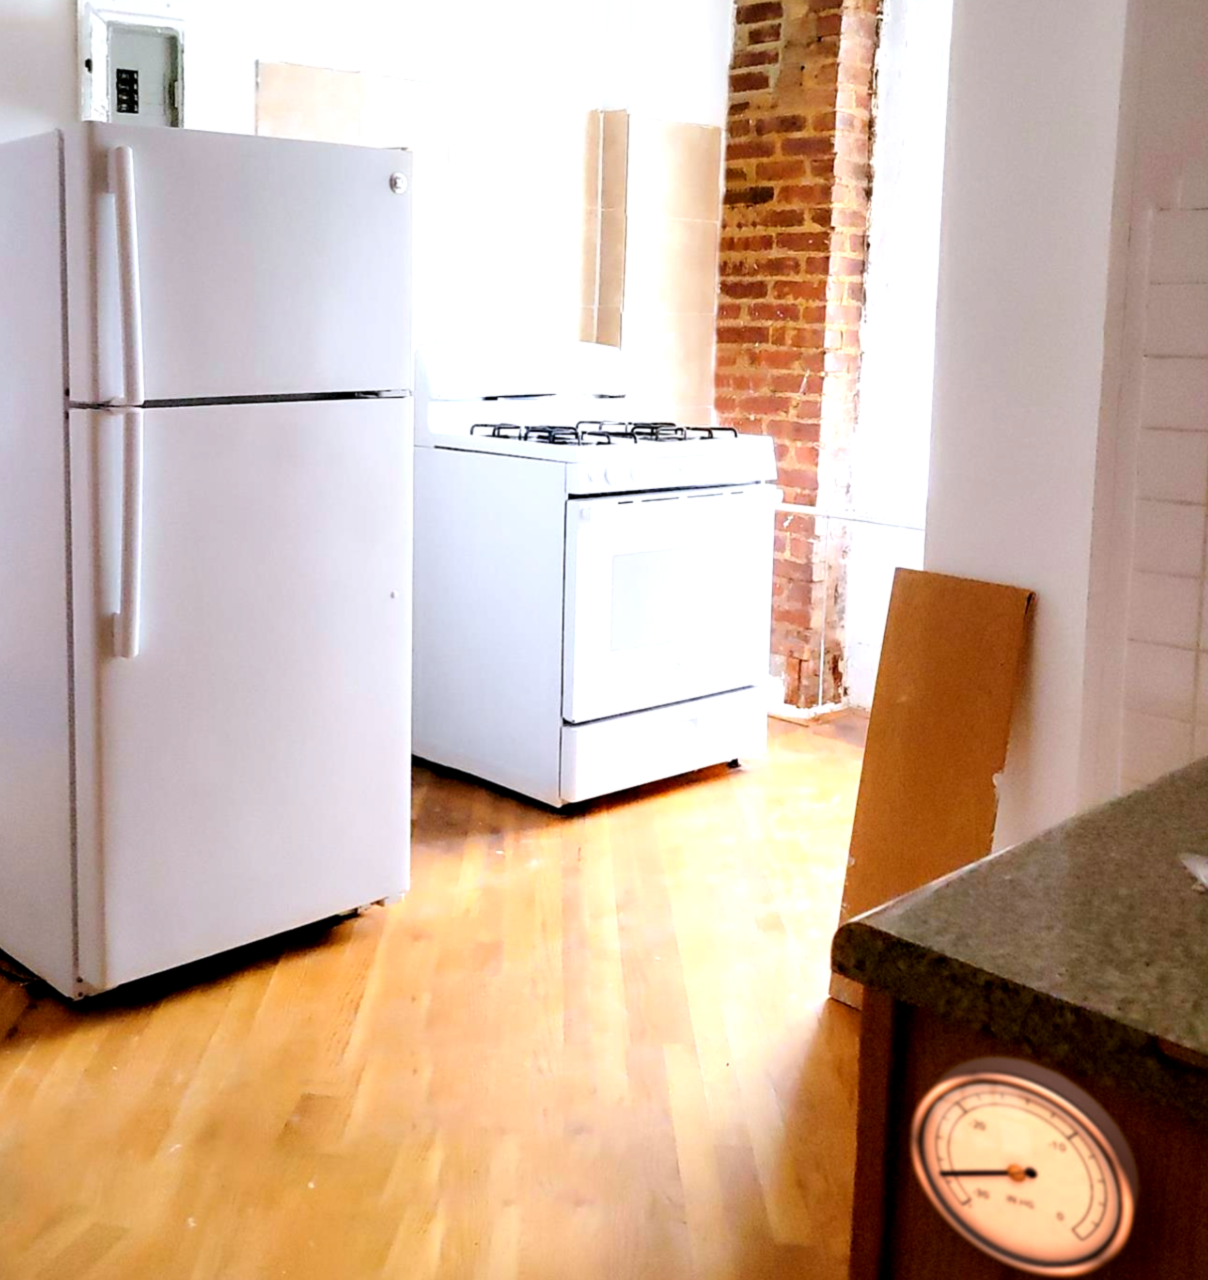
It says -27 inHg
